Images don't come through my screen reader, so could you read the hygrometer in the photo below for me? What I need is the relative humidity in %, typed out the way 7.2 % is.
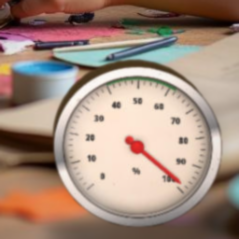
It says 98 %
